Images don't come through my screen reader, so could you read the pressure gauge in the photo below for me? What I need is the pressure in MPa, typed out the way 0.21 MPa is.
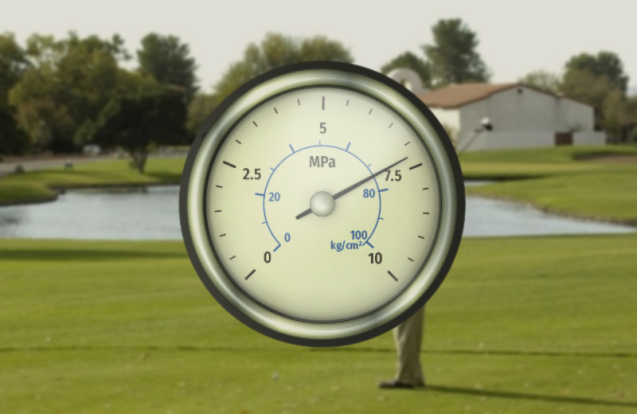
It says 7.25 MPa
